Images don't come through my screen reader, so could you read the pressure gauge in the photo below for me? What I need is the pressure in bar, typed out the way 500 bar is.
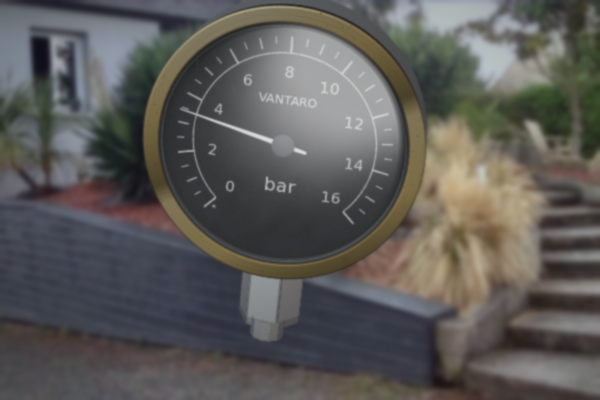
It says 3.5 bar
